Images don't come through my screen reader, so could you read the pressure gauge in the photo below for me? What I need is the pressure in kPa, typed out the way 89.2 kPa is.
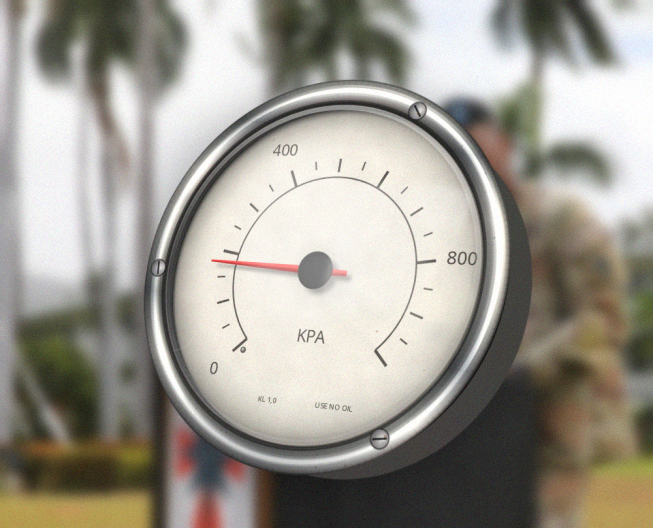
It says 175 kPa
